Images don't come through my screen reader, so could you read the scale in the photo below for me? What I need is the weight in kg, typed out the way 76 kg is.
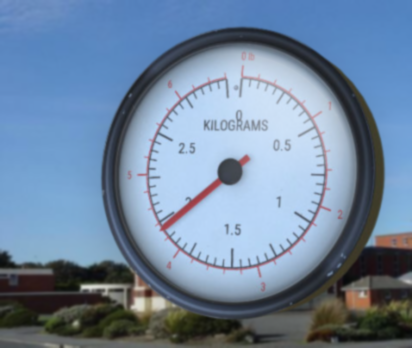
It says 1.95 kg
